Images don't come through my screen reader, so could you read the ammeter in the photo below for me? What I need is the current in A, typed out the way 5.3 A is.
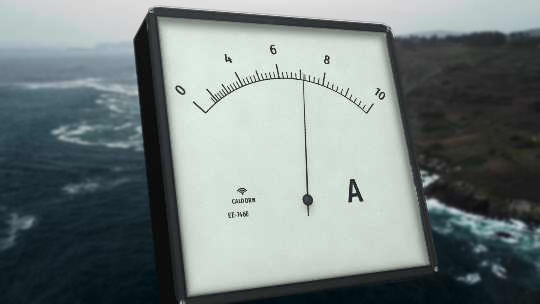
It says 7 A
